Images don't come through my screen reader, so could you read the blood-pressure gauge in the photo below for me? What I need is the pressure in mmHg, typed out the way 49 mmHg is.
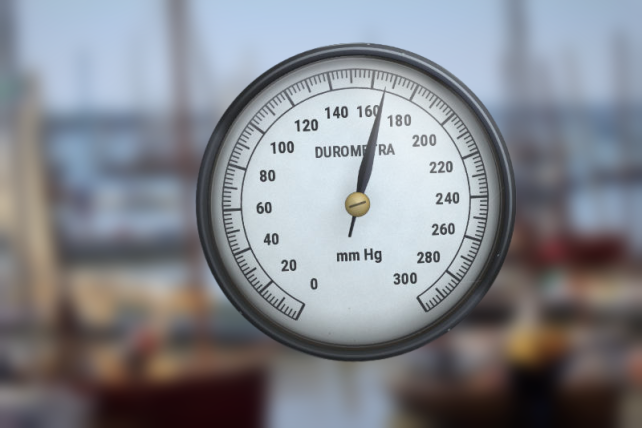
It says 166 mmHg
